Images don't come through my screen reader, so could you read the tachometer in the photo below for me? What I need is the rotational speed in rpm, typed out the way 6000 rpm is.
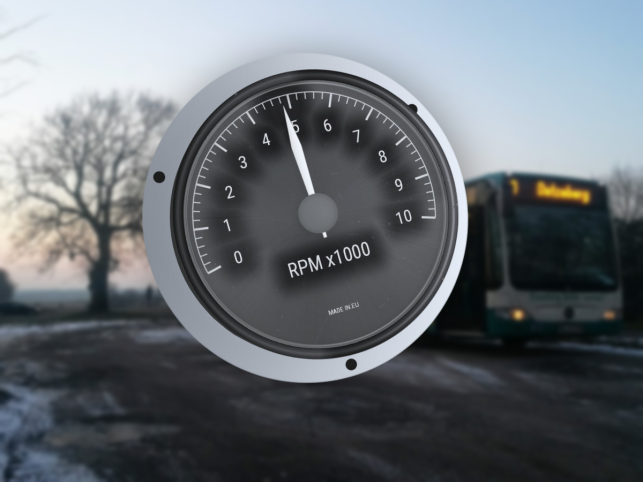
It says 4800 rpm
